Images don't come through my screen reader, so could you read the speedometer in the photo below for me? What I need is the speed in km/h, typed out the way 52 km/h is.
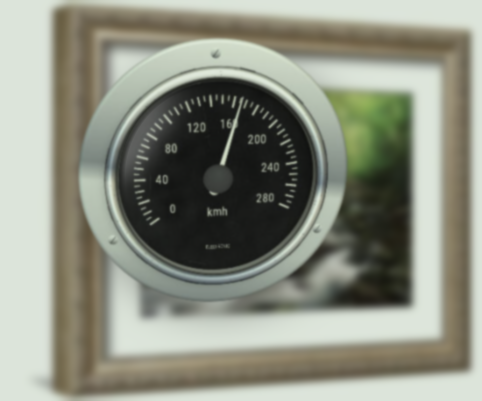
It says 165 km/h
